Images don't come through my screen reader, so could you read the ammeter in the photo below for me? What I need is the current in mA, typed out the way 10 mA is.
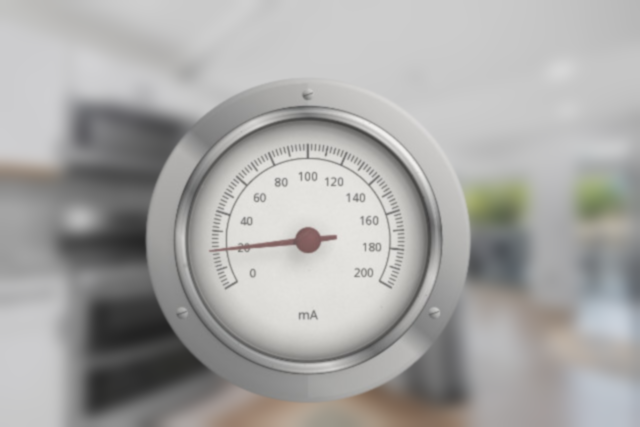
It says 20 mA
